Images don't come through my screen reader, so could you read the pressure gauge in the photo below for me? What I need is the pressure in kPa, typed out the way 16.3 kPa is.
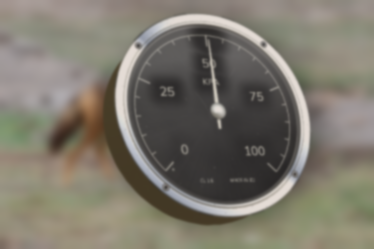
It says 50 kPa
